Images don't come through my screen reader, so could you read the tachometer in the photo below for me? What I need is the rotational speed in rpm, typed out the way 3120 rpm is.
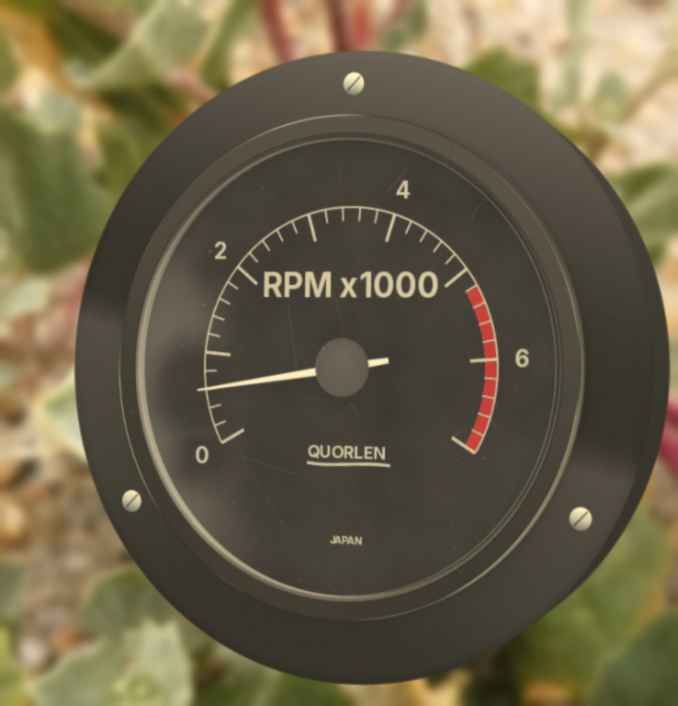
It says 600 rpm
